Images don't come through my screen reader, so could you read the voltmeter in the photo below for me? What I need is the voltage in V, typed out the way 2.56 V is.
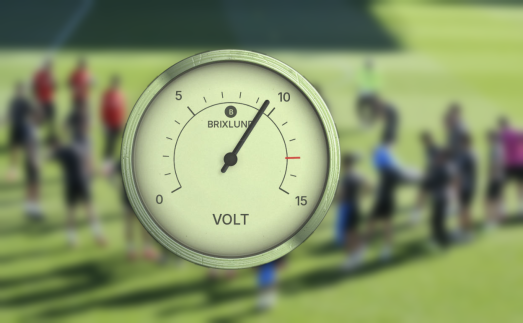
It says 9.5 V
